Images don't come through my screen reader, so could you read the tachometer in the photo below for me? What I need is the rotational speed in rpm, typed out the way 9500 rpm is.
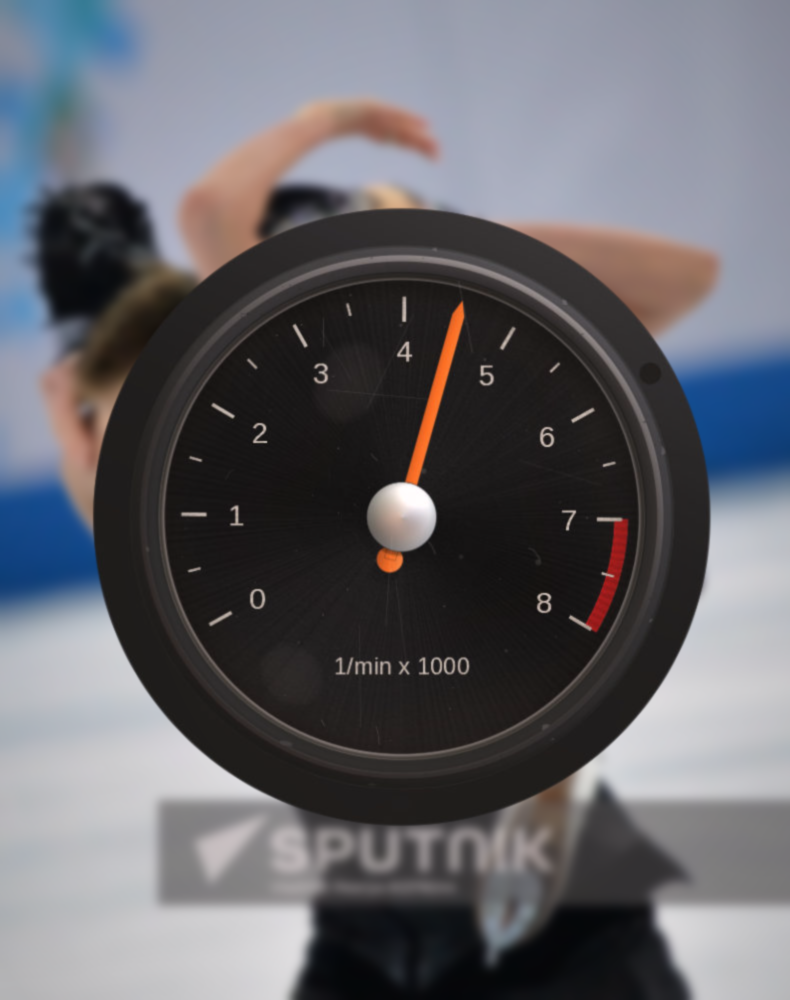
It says 4500 rpm
